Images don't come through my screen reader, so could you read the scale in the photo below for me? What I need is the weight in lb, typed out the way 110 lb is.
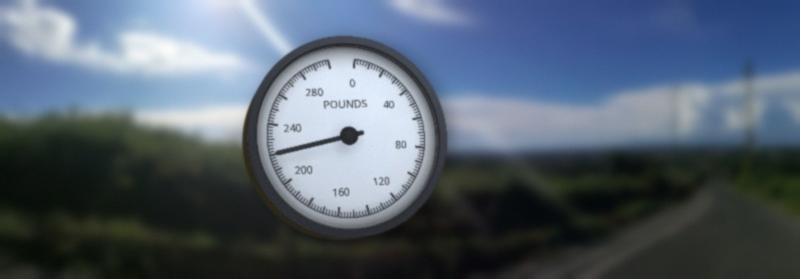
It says 220 lb
